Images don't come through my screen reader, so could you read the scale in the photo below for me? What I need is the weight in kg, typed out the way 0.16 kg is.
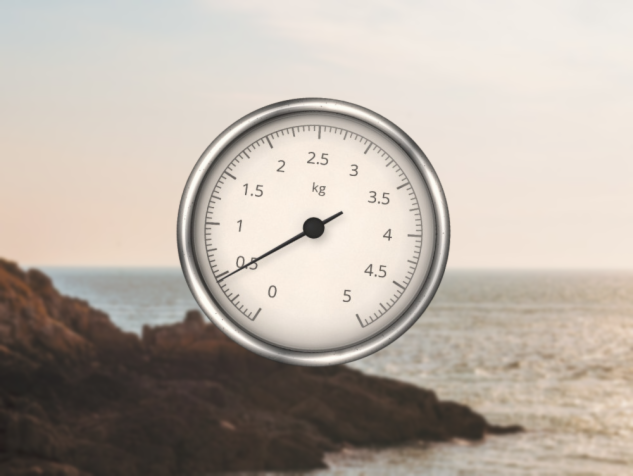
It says 0.45 kg
